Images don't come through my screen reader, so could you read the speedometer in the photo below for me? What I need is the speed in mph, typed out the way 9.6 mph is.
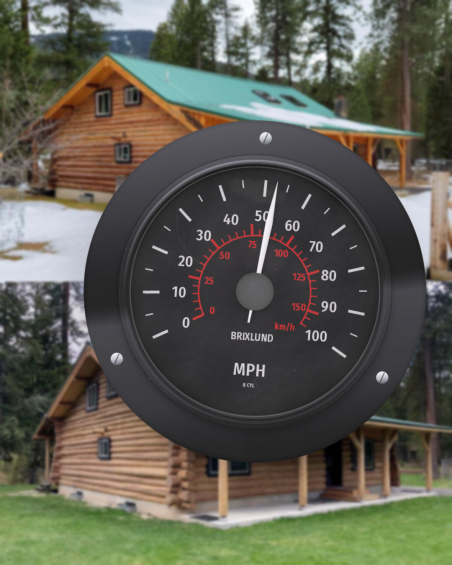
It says 52.5 mph
